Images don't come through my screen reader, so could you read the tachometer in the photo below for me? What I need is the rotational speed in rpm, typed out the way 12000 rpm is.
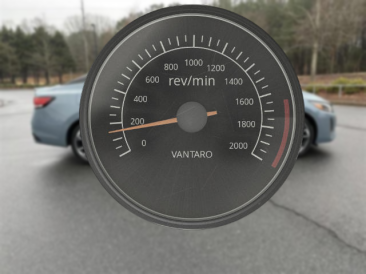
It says 150 rpm
